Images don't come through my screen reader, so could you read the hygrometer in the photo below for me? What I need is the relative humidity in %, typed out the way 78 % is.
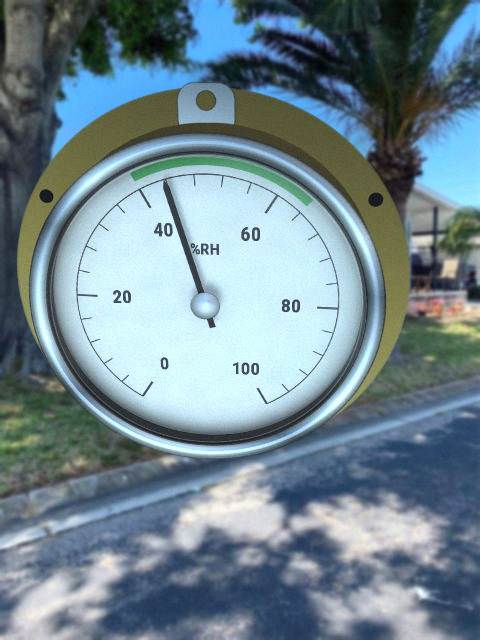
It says 44 %
